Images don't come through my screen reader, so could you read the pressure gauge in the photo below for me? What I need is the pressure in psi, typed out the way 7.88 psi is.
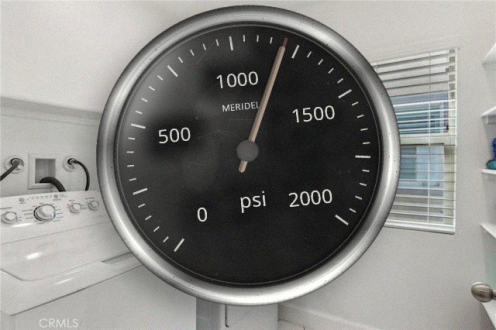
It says 1200 psi
